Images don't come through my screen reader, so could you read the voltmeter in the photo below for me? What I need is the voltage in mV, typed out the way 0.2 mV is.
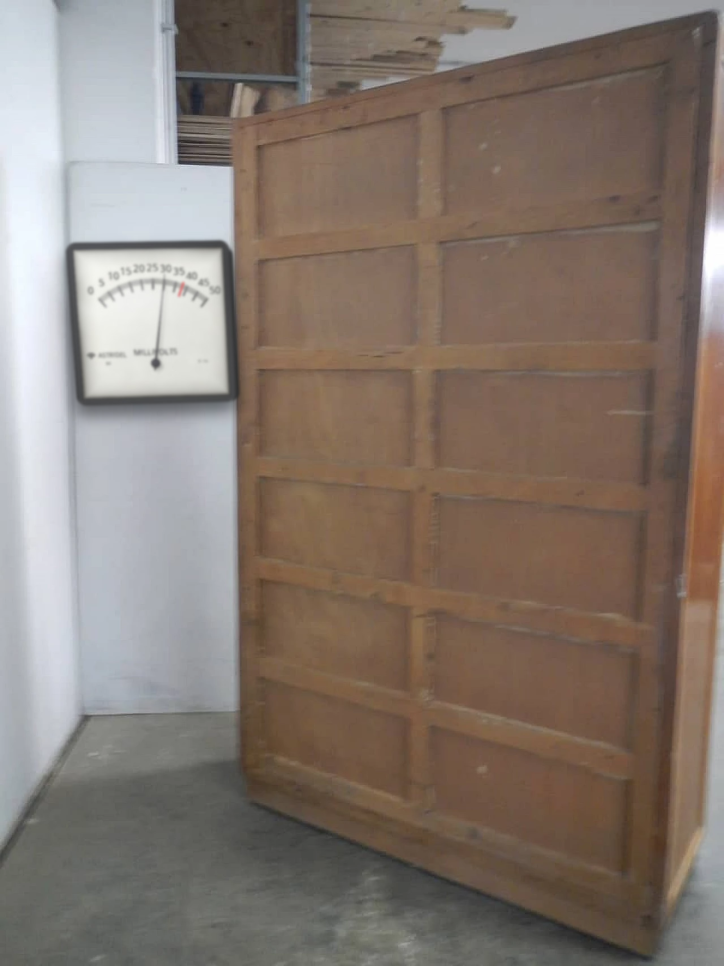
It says 30 mV
